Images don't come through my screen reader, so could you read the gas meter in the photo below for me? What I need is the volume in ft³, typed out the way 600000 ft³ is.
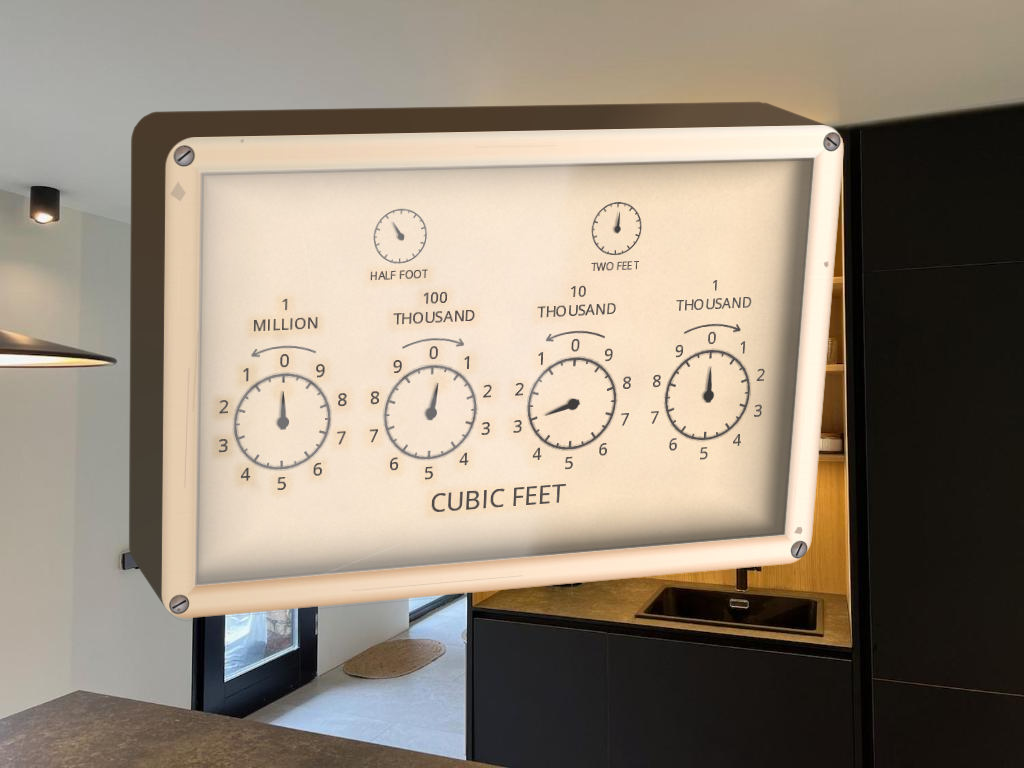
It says 3000 ft³
